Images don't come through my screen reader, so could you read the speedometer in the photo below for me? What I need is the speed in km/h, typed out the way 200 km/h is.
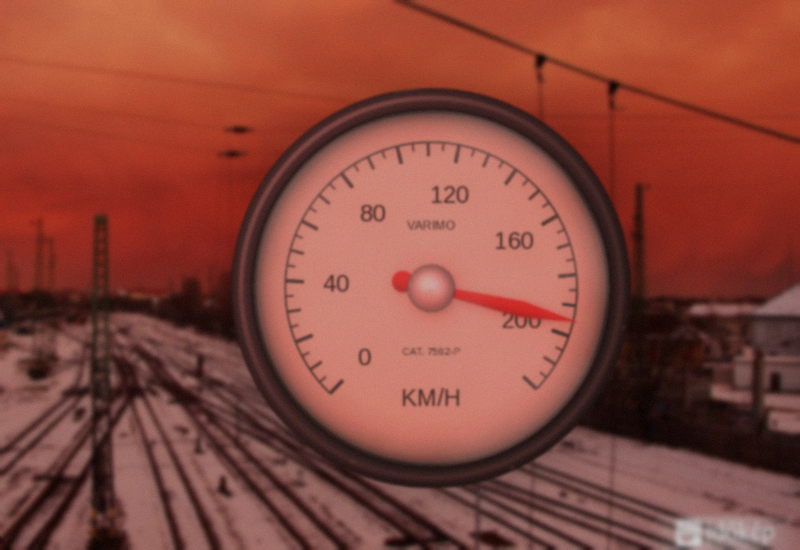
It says 195 km/h
